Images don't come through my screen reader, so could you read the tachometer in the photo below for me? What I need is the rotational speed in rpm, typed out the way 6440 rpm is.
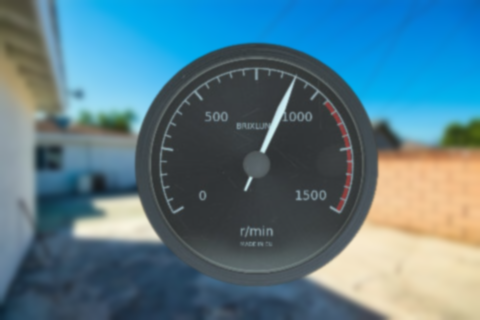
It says 900 rpm
